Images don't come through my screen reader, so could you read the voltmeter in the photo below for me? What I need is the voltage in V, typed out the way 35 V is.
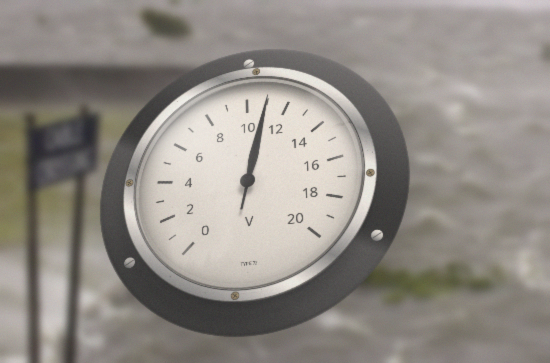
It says 11 V
